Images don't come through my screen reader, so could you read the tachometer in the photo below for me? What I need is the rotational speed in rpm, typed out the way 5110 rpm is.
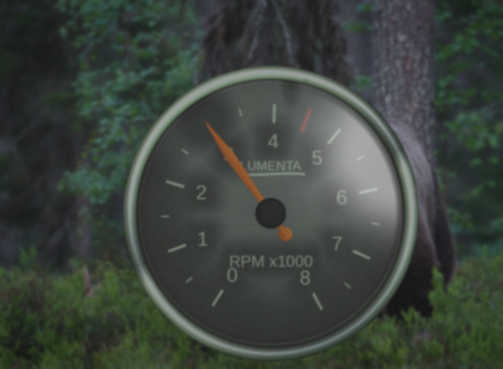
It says 3000 rpm
